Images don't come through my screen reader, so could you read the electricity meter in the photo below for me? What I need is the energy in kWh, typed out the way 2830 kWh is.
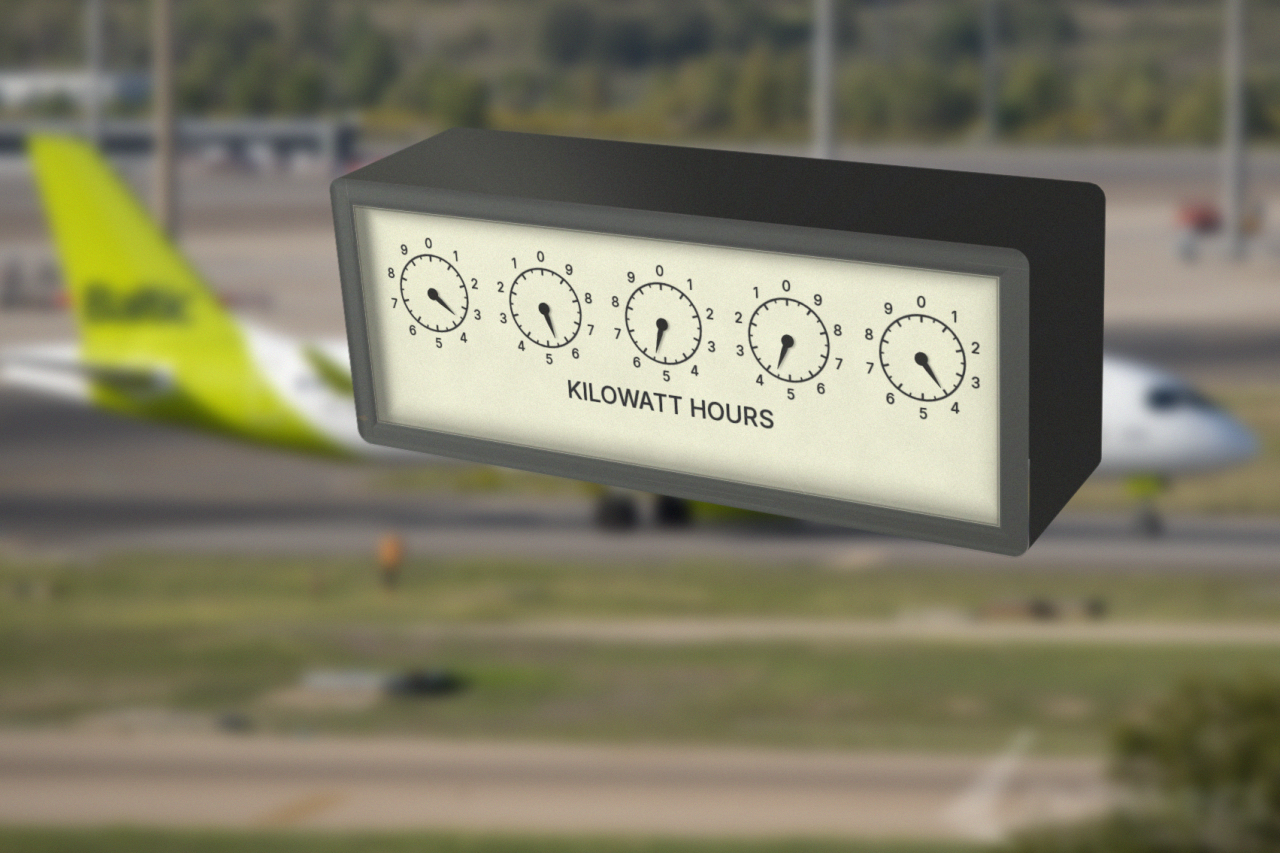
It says 35544 kWh
